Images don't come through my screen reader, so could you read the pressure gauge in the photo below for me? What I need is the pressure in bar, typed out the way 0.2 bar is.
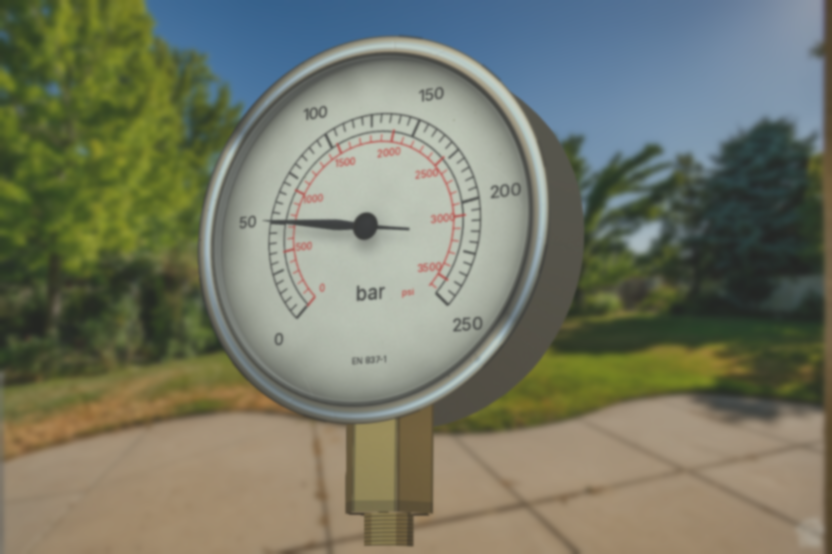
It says 50 bar
